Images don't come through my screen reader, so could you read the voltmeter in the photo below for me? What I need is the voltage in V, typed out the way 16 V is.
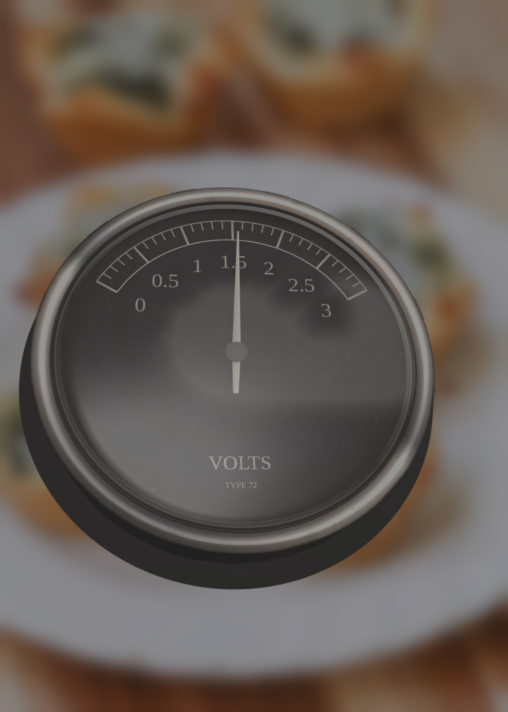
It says 1.55 V
